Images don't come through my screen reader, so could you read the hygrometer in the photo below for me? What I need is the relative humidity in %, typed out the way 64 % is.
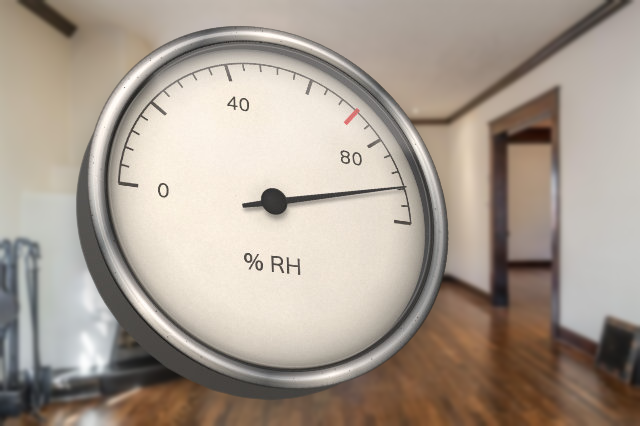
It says 92 %
